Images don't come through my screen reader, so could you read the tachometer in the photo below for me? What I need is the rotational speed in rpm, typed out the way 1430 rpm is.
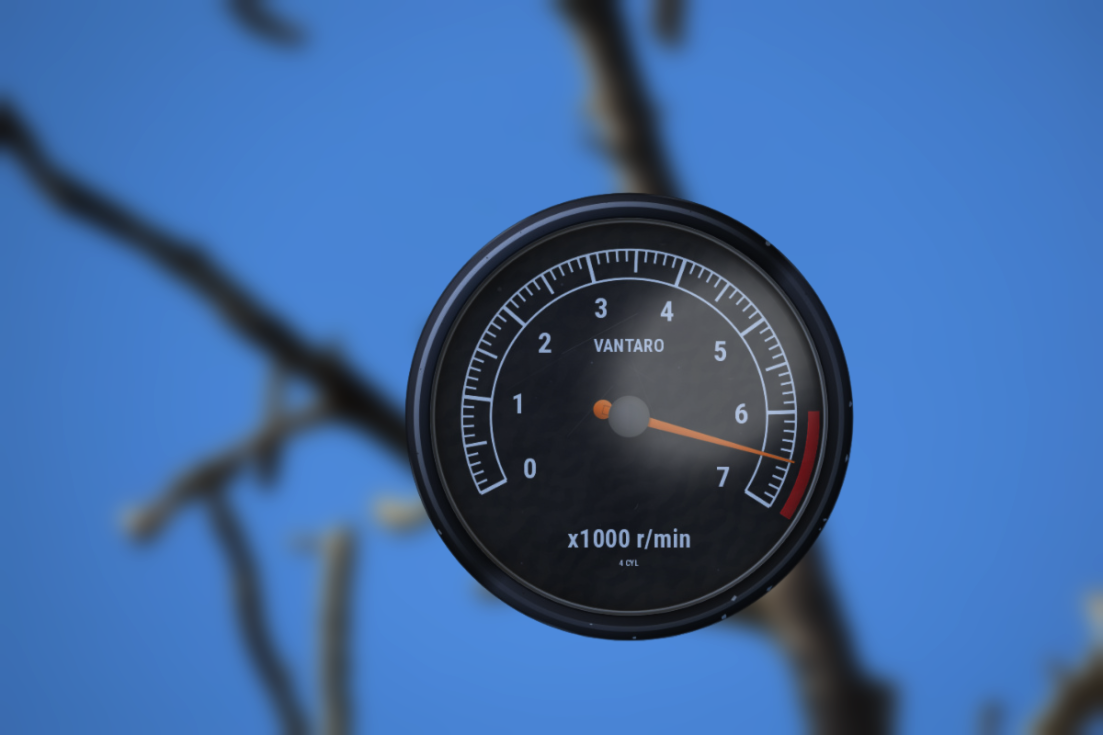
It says 6500 rpm
